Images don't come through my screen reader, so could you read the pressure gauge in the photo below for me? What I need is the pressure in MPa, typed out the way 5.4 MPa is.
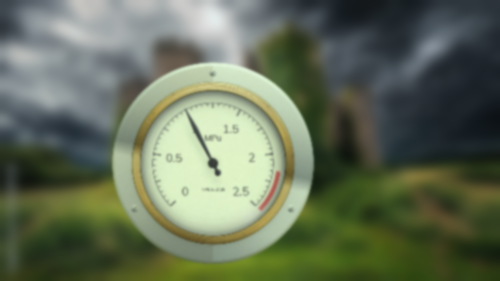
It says 1 MPa
